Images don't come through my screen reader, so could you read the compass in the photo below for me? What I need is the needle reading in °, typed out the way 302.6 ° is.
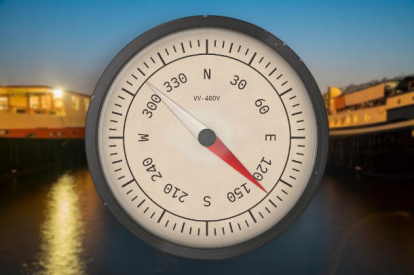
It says 132.5 °
